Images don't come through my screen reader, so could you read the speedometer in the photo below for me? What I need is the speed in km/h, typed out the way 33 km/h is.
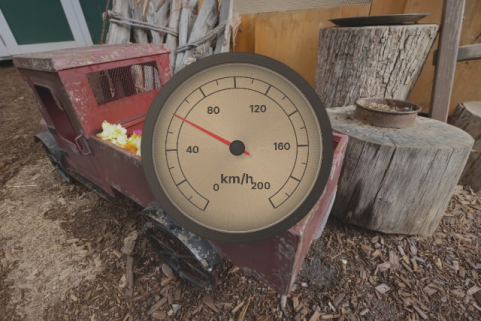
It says 60 km/h
